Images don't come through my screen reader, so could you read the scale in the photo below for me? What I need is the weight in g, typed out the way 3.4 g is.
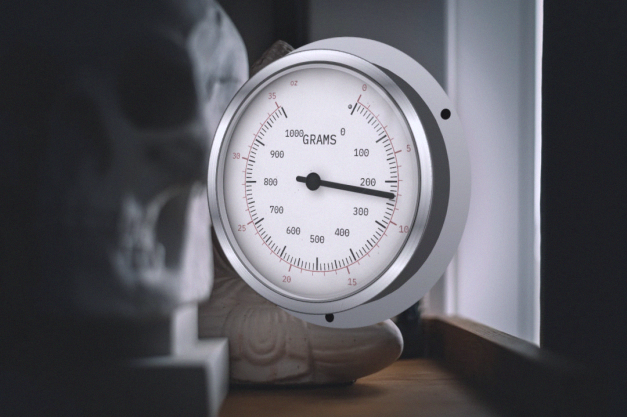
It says 230 g
